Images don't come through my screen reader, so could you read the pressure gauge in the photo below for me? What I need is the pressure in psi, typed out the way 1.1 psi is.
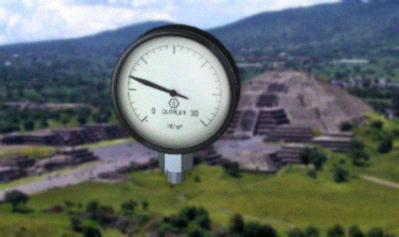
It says 7 psi
